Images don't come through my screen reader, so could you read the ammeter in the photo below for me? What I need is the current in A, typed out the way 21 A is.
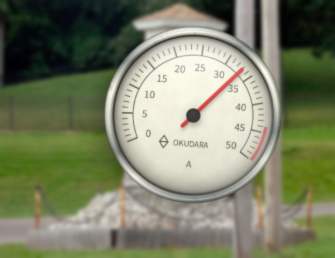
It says 33 A
